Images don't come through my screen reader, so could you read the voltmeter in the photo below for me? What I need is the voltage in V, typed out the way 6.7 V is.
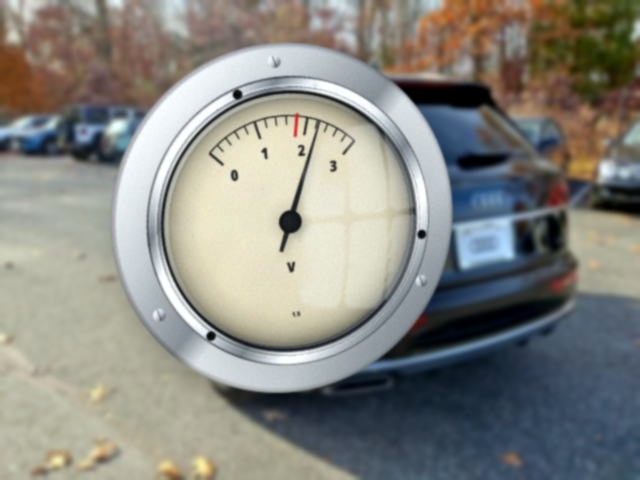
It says 2.2 V
